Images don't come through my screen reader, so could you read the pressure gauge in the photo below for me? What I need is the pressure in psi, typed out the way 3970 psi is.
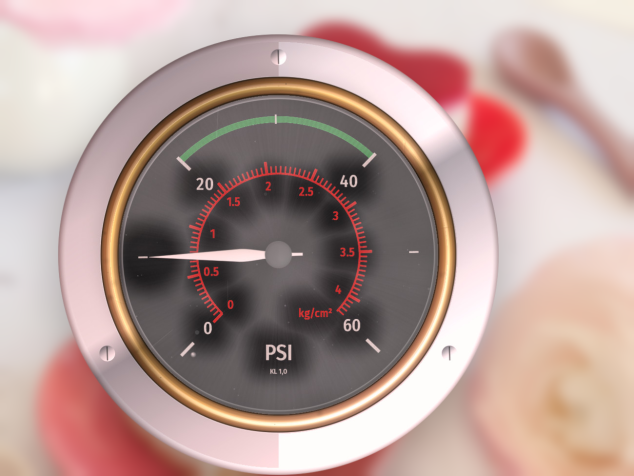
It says 10 psi
